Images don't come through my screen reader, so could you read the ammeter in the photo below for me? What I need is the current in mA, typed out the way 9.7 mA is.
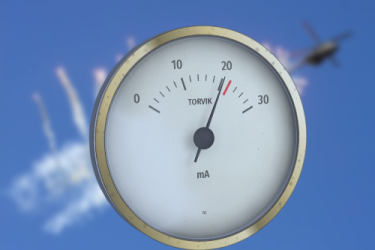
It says 20 mA
